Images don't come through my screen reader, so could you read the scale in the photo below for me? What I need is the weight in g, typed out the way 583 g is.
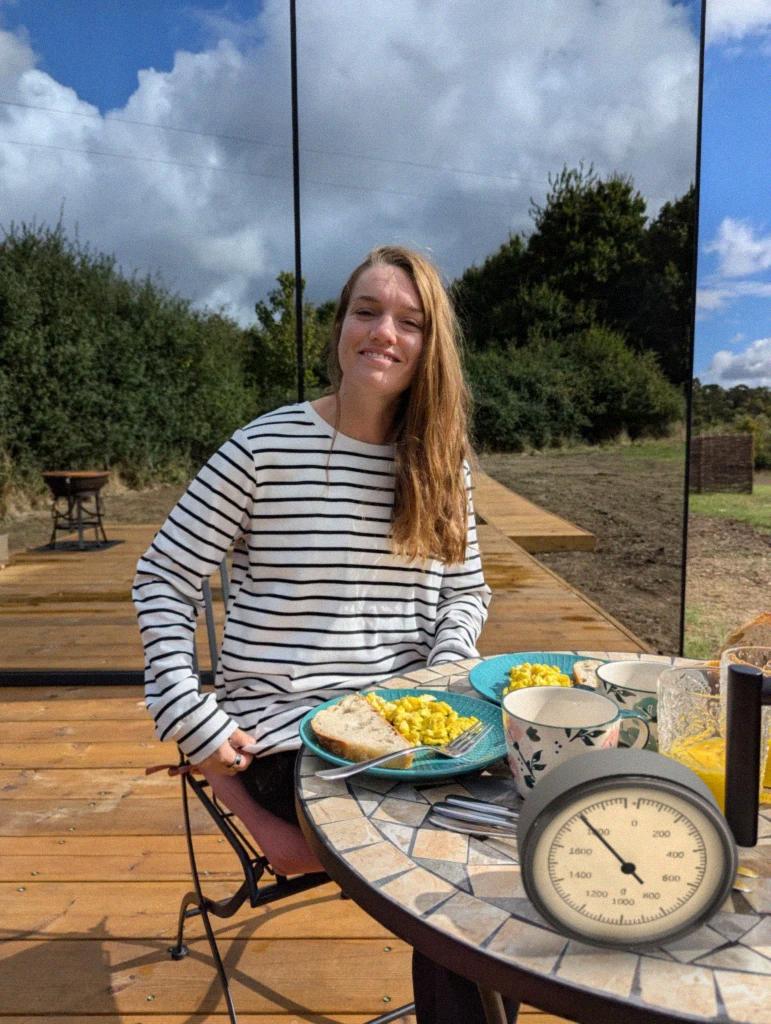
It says 1800 g
